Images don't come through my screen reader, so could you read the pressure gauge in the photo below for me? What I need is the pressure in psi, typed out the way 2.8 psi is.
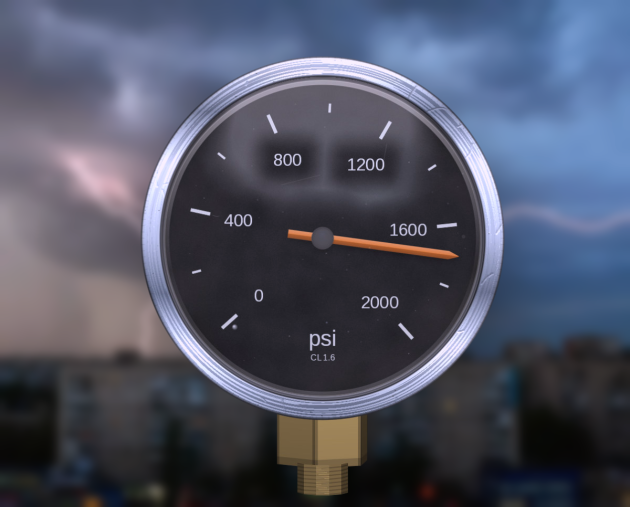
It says 1700 psi
